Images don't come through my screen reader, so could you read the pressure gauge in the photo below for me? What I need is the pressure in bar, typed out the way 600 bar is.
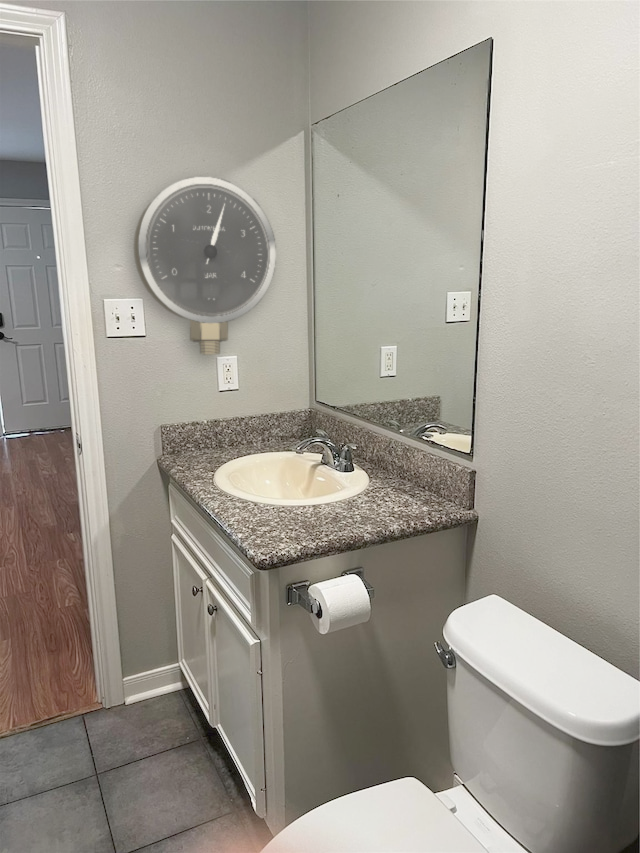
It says 2.3 bar
